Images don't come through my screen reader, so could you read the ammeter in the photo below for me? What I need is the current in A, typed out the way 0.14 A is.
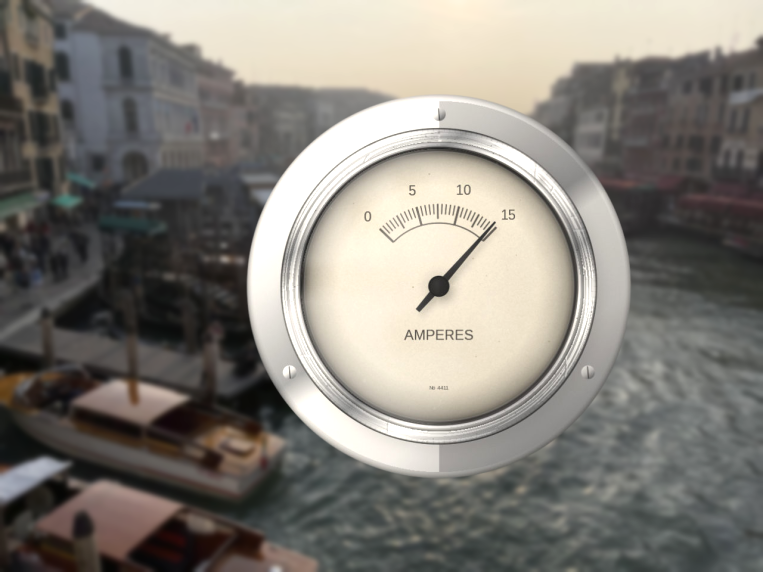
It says 14.5 A
